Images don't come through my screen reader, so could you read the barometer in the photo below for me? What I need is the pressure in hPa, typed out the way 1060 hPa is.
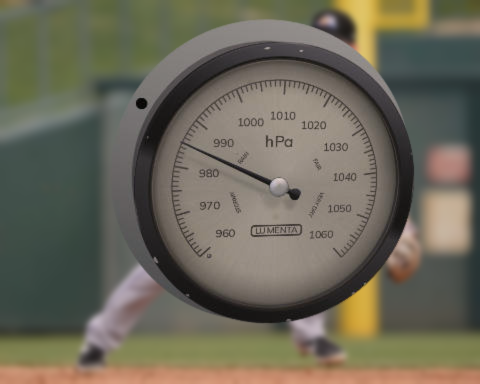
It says 985 hPa
